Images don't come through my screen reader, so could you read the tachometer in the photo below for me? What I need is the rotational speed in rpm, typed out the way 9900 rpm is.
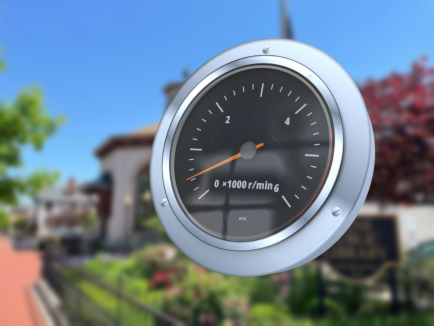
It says 400 rpm
